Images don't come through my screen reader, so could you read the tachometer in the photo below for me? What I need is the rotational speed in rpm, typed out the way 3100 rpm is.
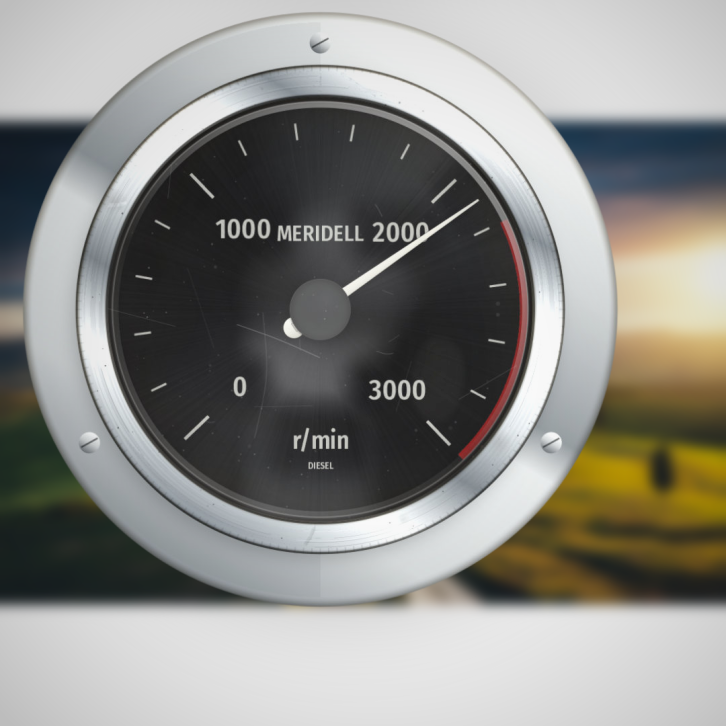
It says 2100 rpm
